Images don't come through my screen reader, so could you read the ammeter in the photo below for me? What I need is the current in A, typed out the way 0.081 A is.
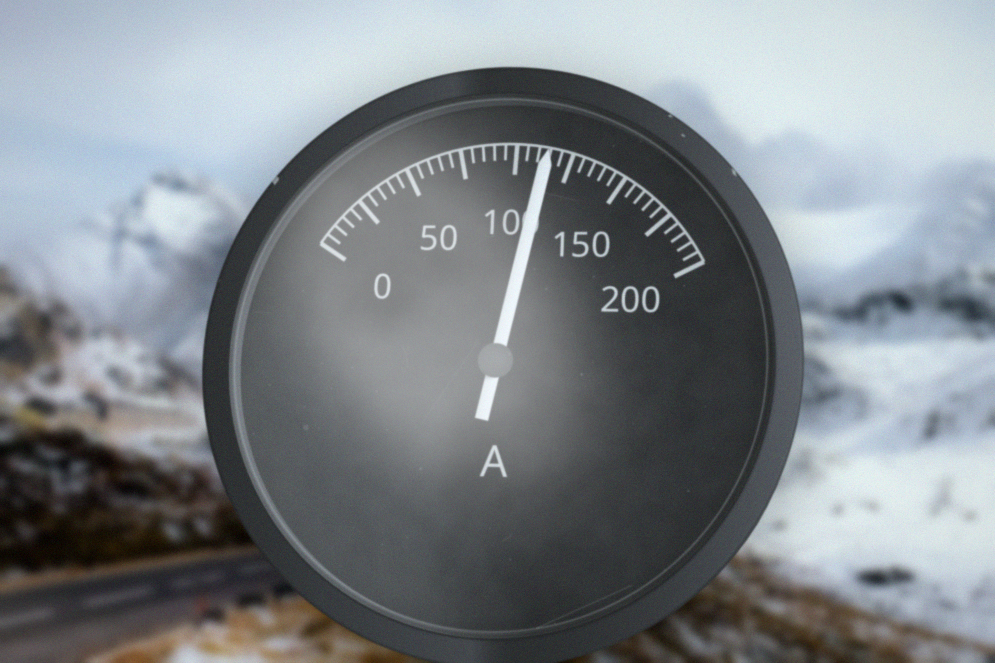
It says 115 A
